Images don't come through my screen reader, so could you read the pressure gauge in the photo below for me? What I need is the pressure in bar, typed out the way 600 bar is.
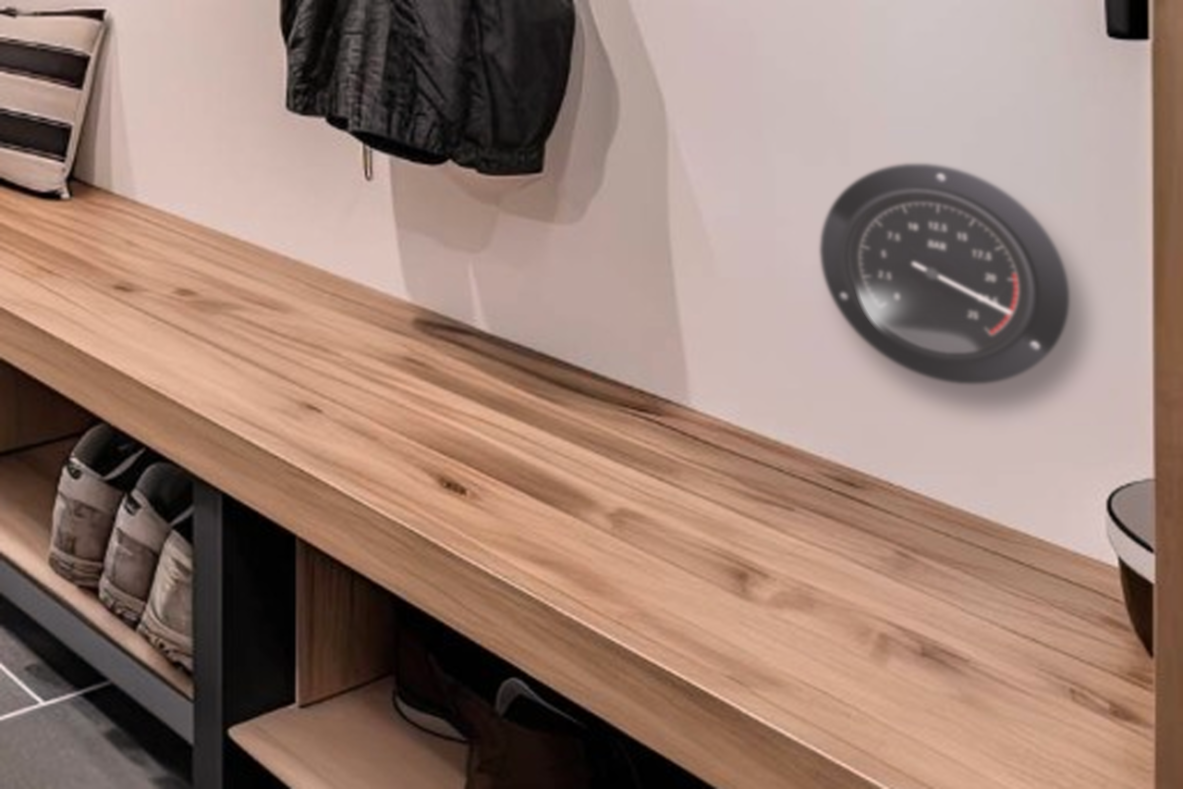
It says 22.5 bar
